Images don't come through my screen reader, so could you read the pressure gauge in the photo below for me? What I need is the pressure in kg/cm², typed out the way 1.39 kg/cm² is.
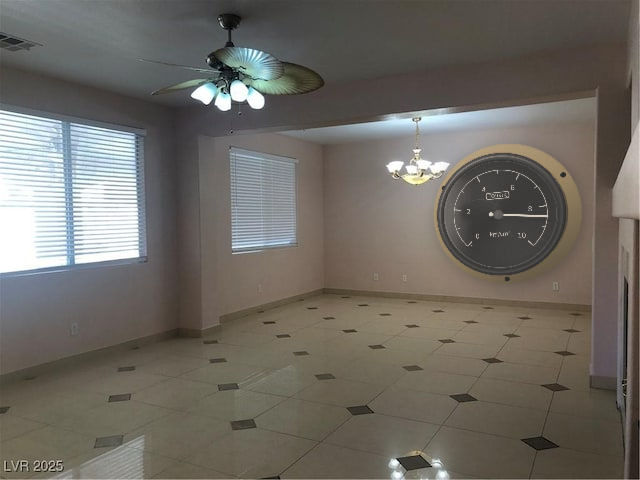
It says 8.5 kg/cm²
